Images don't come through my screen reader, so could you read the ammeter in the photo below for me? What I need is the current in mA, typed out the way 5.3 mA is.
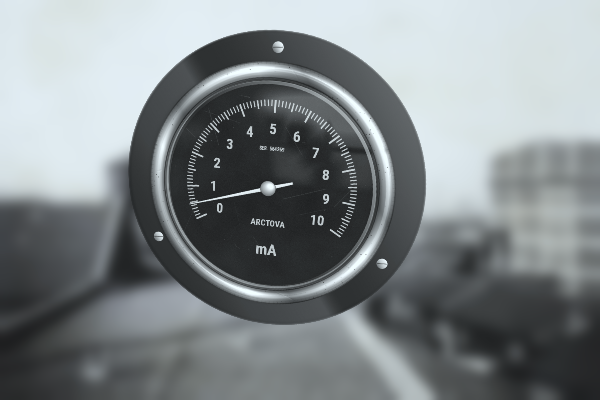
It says 0.5 mA
